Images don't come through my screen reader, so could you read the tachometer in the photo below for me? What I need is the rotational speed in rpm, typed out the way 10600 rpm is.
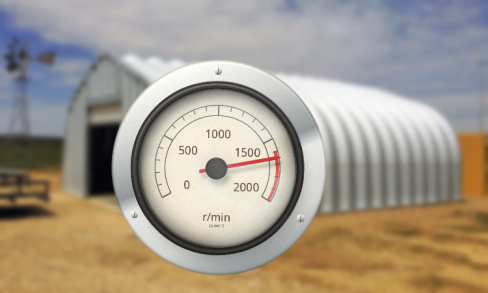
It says 1650 rpm
